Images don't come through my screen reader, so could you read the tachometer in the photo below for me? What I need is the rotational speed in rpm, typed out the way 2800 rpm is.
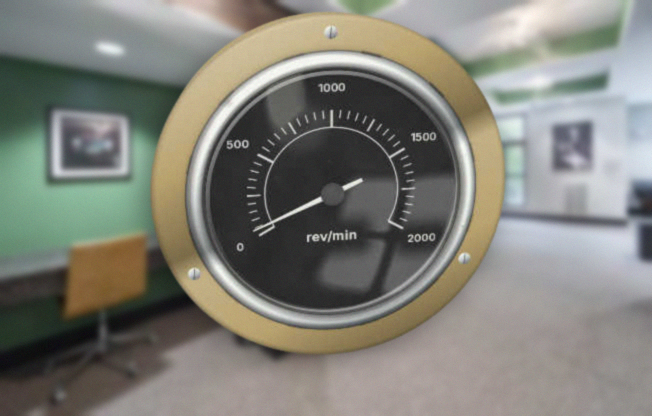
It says 50 rpm
